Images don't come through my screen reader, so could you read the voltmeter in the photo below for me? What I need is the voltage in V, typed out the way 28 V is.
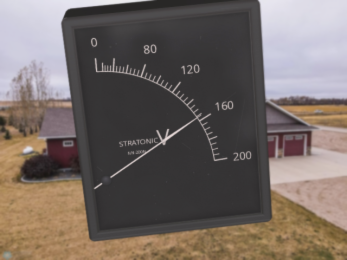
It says 155 V
